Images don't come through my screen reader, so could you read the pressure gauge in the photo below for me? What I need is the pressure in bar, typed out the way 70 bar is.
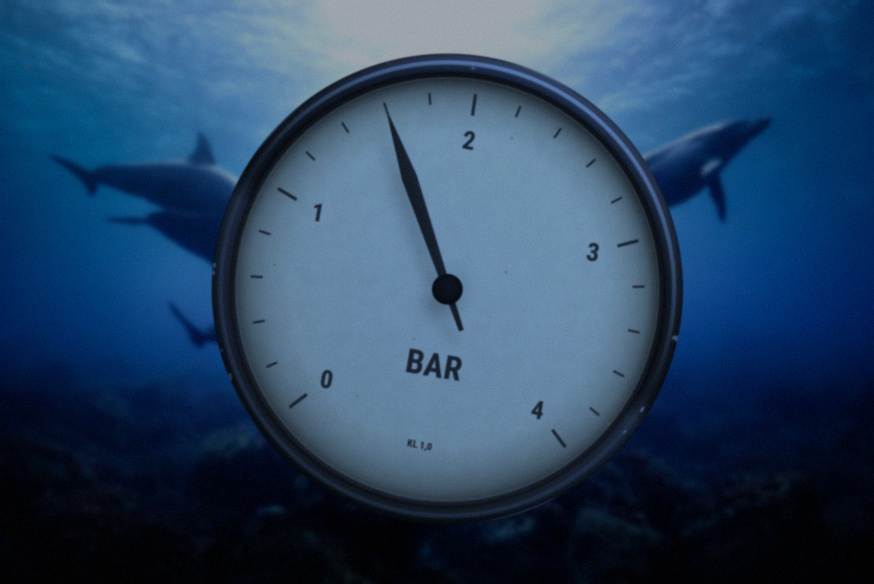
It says 1.6 bar
